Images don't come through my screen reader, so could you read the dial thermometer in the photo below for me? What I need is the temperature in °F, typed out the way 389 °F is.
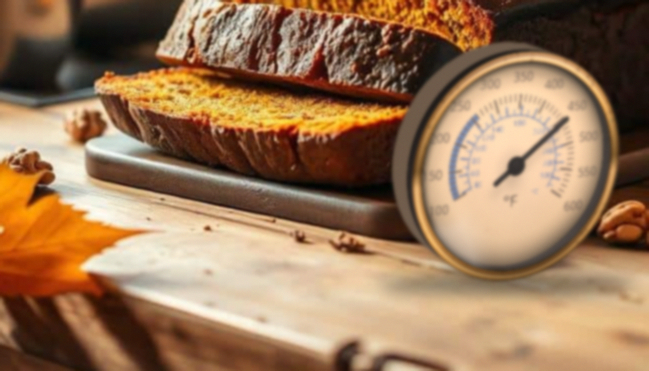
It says 450 °F
